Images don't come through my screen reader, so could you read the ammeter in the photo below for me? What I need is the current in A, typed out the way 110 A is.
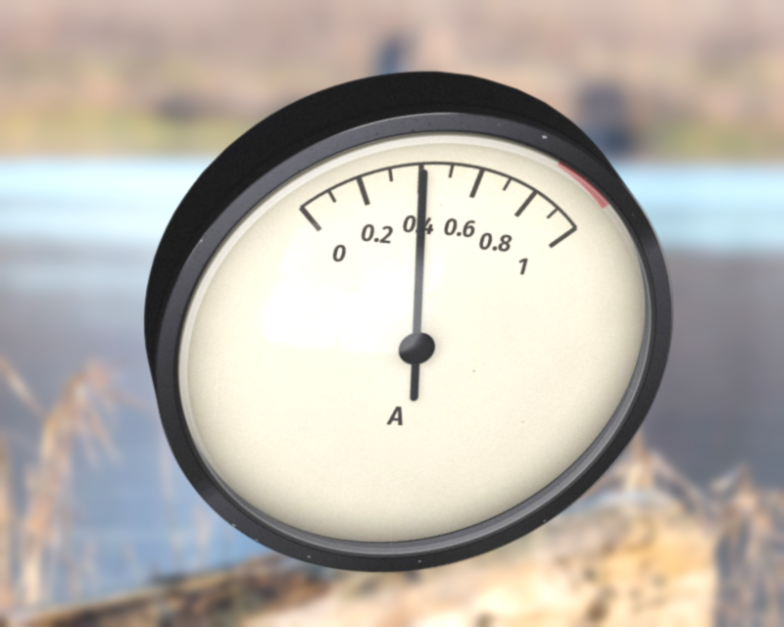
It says 0.4 A
